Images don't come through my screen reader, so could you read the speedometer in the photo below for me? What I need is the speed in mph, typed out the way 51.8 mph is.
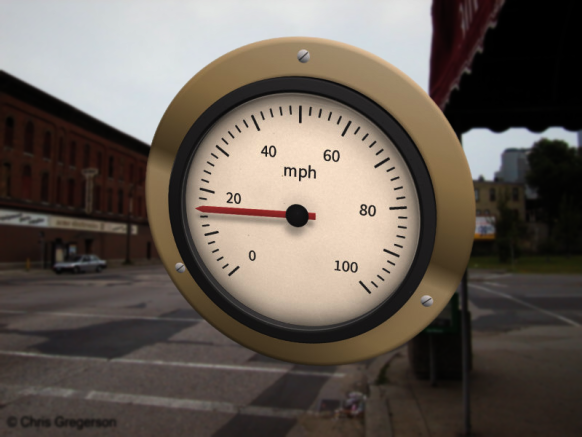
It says 16 mph
